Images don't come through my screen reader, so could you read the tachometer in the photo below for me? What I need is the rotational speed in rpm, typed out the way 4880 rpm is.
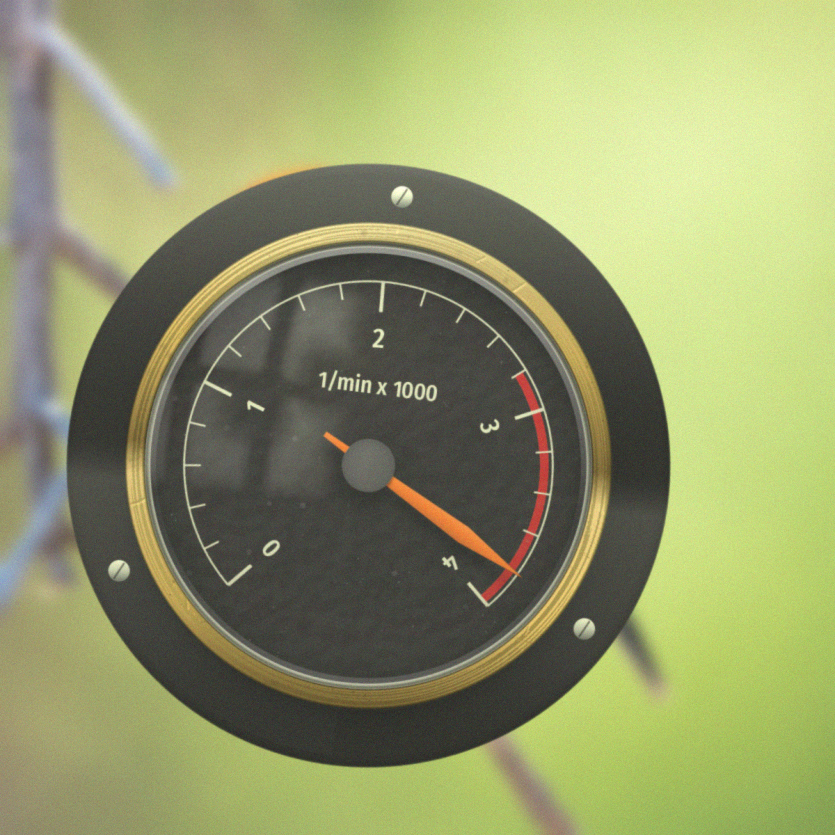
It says 3800 rpm
